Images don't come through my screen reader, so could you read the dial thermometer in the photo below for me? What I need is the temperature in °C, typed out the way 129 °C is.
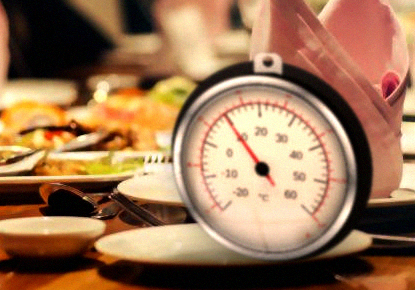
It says 10 °C
